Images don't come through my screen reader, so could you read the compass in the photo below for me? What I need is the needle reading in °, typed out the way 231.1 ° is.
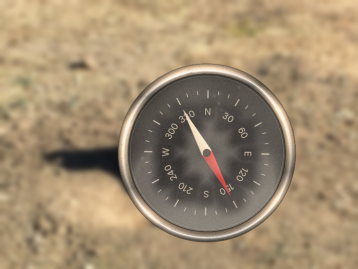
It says 150 °
